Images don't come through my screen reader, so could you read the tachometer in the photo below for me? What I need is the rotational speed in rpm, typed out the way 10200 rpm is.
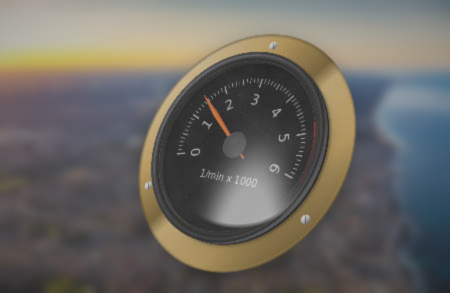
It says 1500 rpm
